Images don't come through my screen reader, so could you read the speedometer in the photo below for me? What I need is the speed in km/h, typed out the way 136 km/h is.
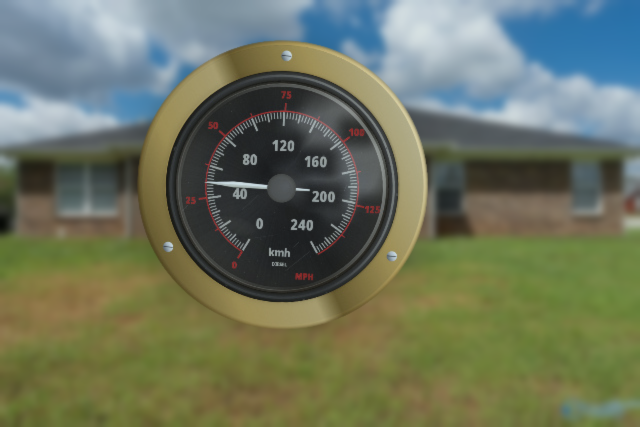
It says 50 km/h
